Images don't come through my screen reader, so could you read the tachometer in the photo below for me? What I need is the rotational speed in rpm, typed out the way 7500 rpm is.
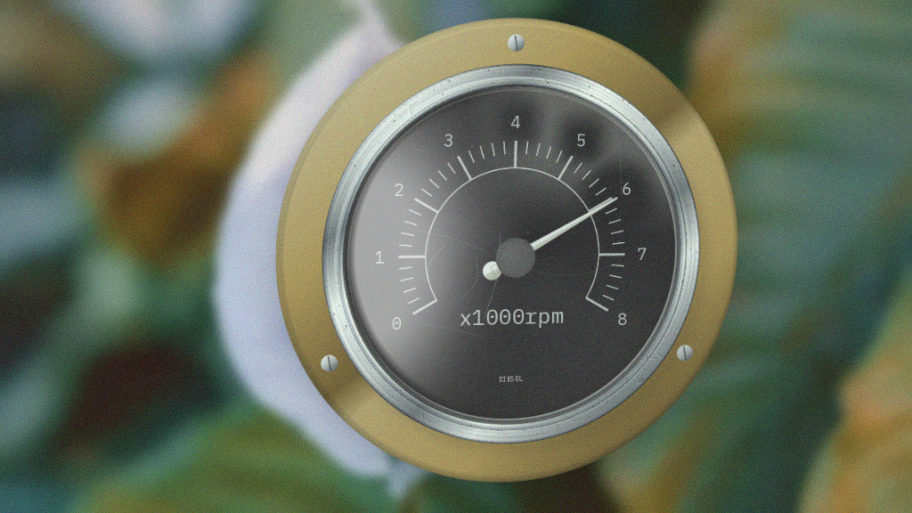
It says 6000 rpm
